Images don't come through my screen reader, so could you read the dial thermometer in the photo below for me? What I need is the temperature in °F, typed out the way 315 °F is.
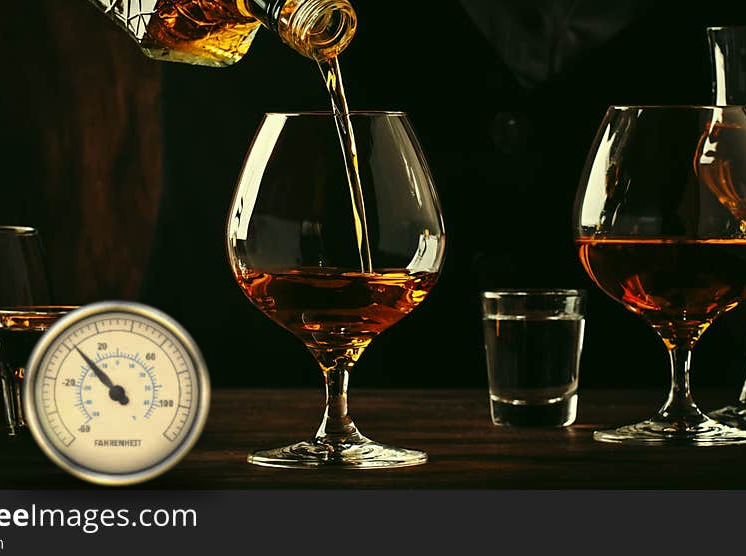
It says 4 °F
